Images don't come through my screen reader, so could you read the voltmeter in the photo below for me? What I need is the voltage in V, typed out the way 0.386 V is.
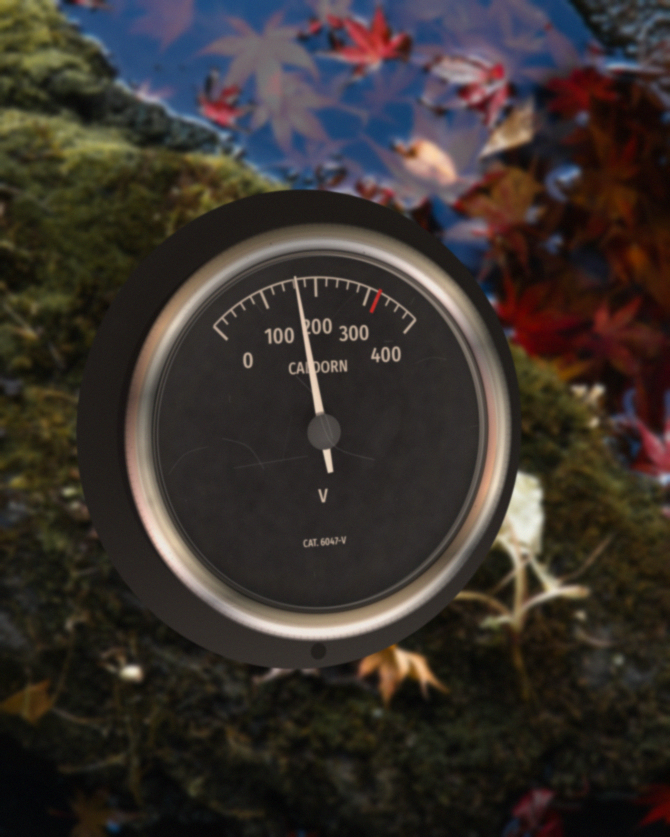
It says 160 V
